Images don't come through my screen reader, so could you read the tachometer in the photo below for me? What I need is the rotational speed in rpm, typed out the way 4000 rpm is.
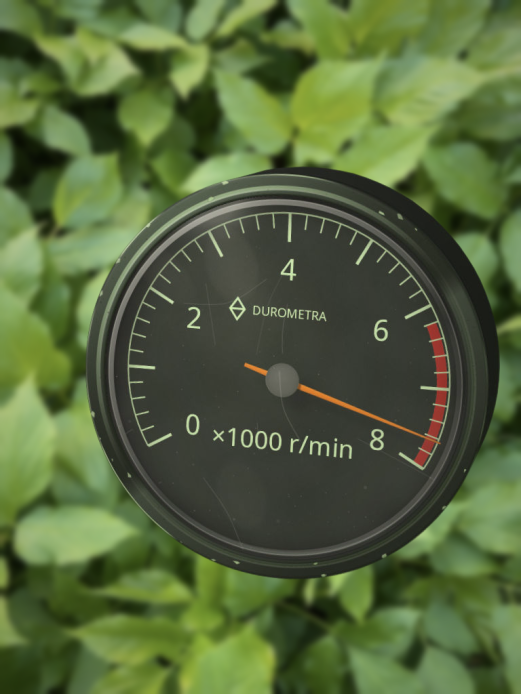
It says 7600 rpm
